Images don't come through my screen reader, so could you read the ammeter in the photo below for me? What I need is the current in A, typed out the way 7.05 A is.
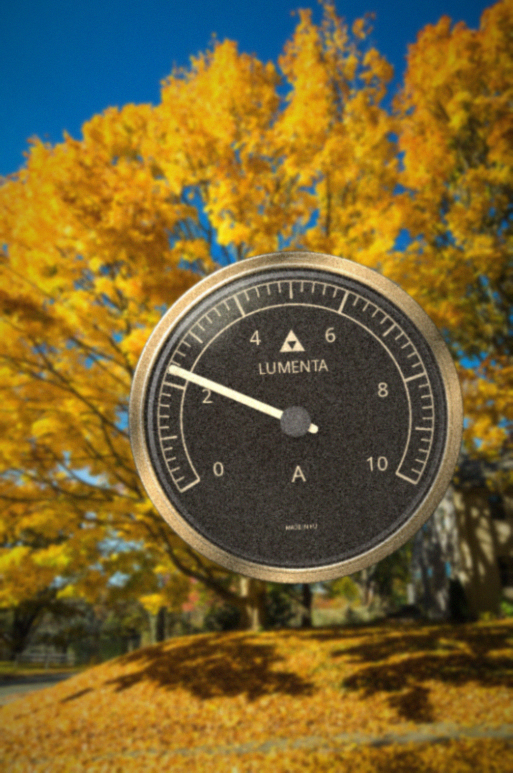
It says 2.3 A
